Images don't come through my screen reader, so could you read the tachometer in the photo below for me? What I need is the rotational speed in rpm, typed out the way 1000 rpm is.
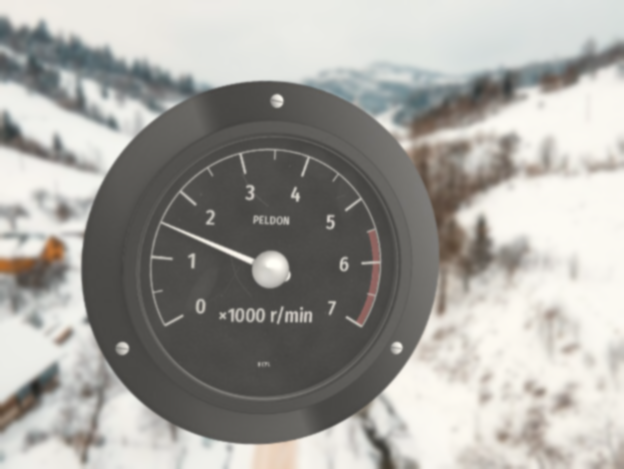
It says 1500 rpm
